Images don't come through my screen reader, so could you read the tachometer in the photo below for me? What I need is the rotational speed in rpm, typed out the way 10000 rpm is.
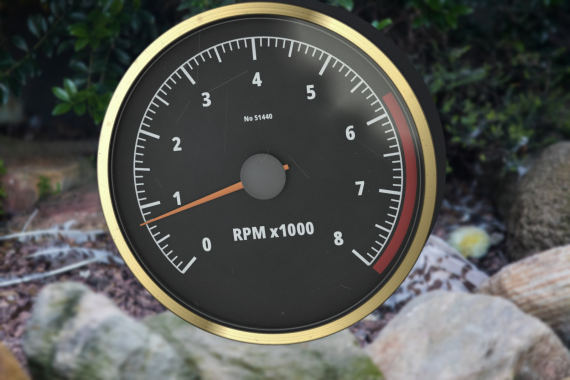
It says 800 rpm
